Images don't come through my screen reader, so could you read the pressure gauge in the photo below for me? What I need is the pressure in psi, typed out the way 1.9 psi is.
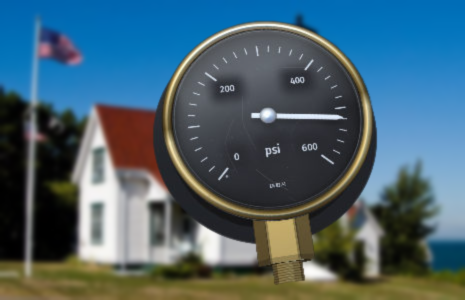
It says 520 psi
